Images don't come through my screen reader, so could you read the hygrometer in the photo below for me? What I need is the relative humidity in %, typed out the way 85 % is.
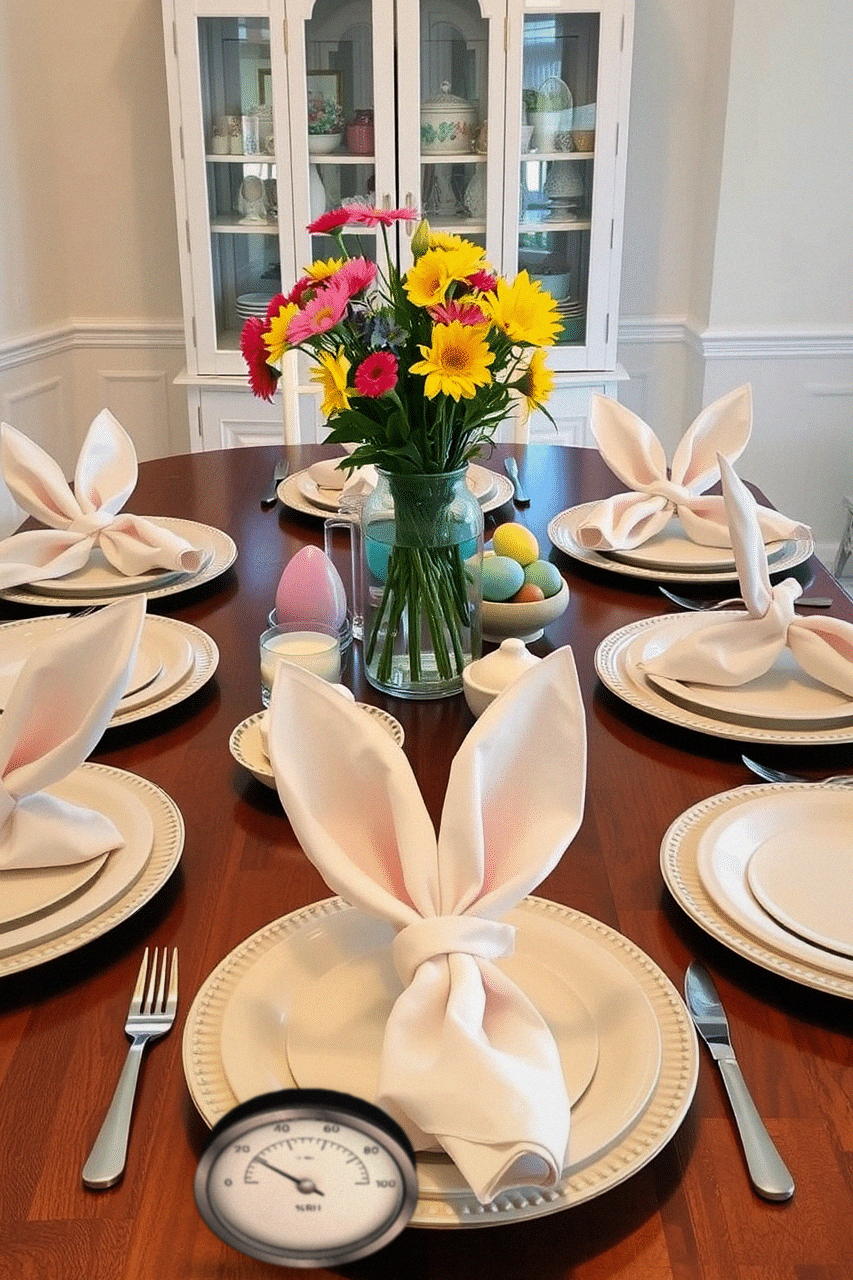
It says 20 %
